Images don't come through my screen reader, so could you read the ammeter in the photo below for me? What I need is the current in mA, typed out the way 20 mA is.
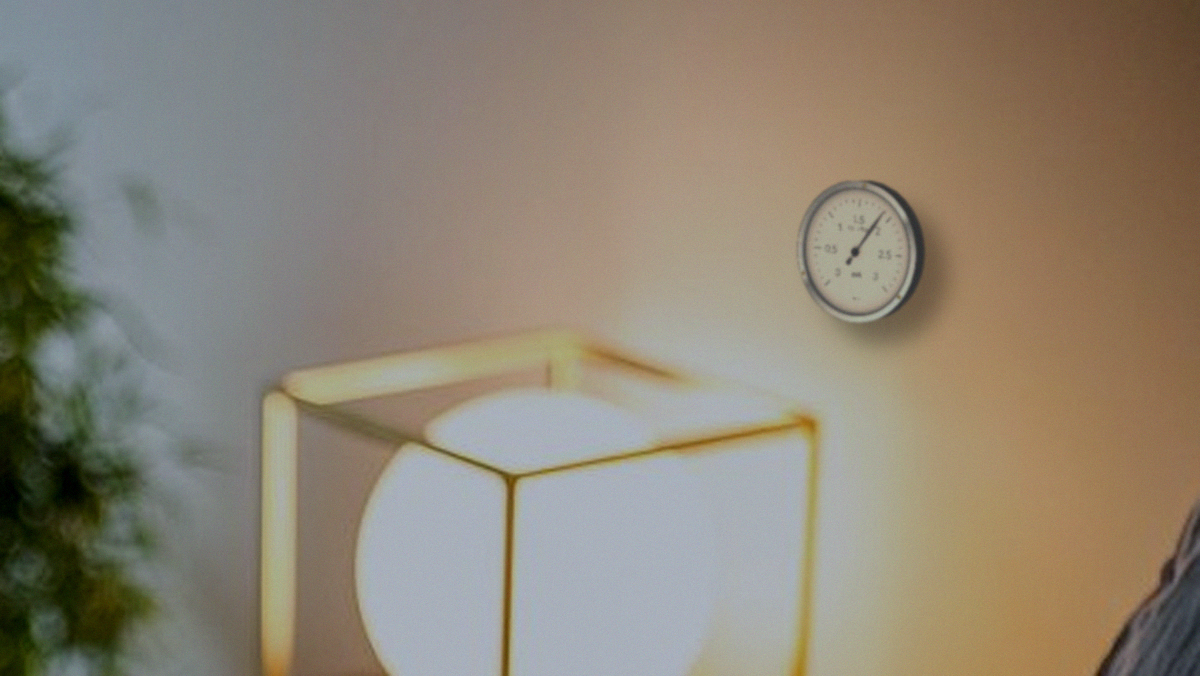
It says 1.9 mA
